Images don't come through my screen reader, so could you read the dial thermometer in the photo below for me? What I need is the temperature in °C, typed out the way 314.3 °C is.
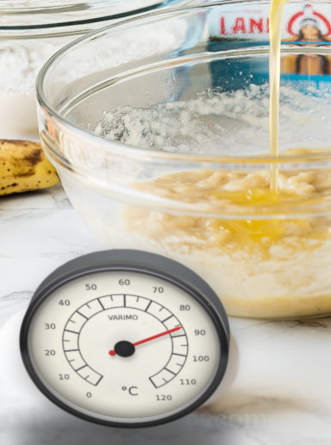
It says 85 °C
